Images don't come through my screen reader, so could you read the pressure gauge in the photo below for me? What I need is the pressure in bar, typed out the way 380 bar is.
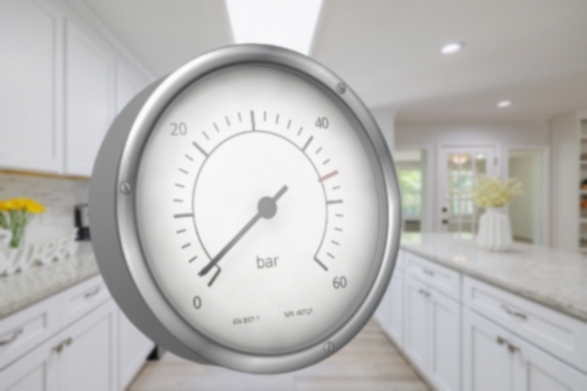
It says 2 bar
